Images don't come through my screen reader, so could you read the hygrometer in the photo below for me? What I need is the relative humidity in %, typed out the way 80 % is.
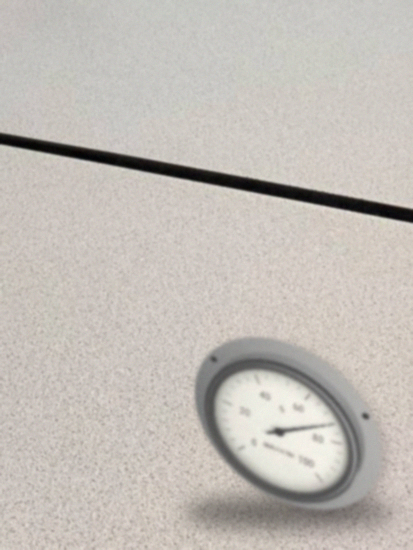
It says 72 %
